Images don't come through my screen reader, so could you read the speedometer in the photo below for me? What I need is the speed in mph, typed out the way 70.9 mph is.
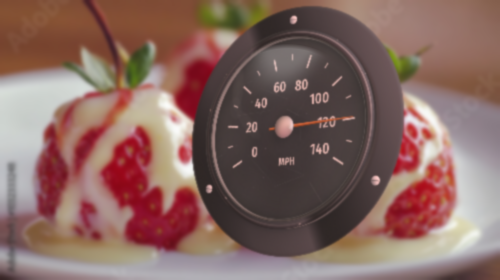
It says 120 mph
